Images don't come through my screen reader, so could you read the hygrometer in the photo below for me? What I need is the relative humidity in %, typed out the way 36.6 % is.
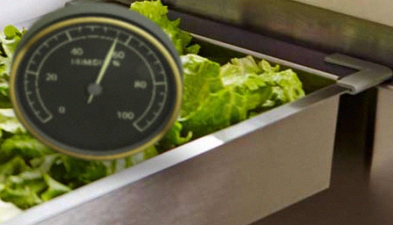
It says 56 %
